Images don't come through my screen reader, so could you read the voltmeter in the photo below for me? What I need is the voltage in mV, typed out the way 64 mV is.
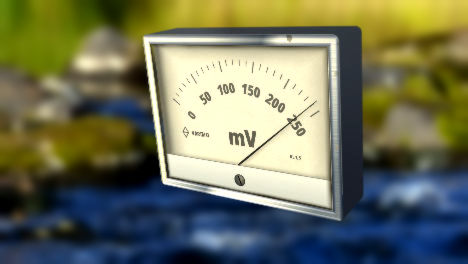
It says 240 mV
